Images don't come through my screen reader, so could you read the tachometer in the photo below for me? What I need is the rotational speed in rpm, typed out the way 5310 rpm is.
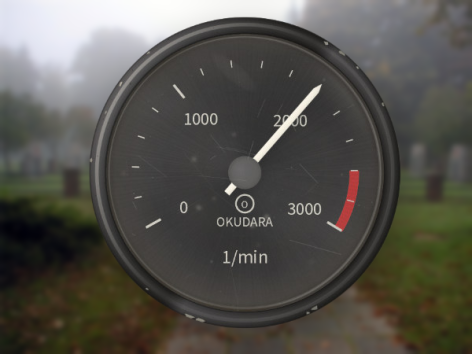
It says 2000 rpm
